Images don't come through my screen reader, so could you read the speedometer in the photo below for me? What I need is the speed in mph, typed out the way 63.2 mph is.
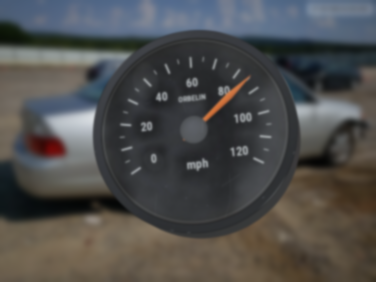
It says 85 mph
